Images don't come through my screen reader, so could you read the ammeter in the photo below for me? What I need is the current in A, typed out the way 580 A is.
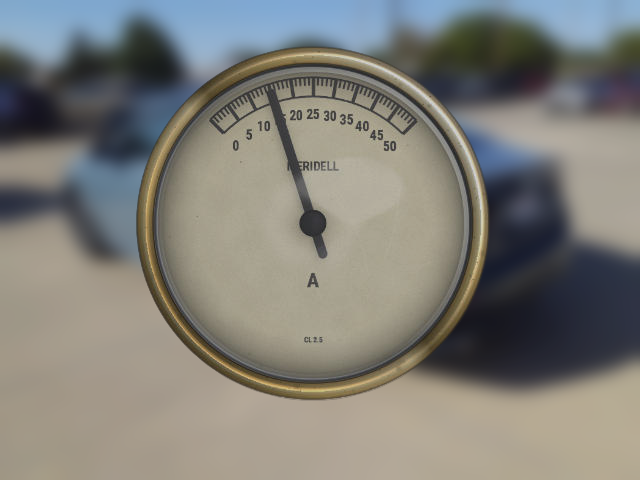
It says 15 A
